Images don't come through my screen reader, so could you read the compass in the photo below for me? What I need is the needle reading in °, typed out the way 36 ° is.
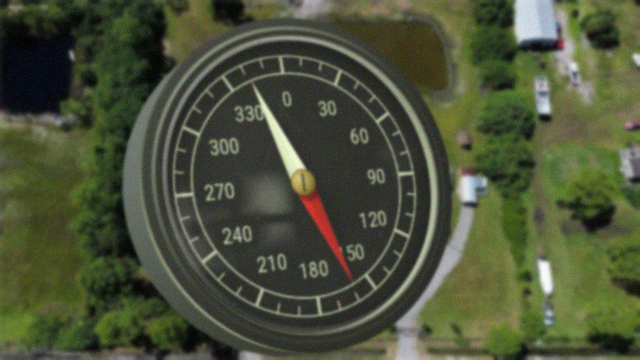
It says 160 °
